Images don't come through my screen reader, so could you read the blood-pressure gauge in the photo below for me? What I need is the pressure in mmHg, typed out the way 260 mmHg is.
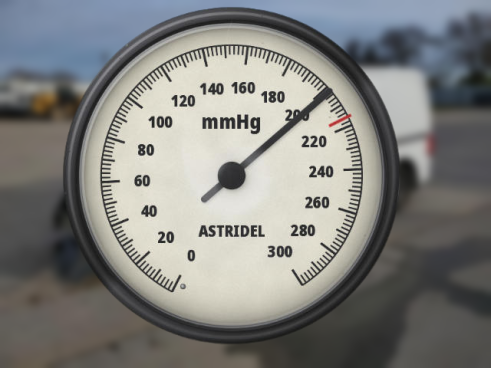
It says 202 mmHg
